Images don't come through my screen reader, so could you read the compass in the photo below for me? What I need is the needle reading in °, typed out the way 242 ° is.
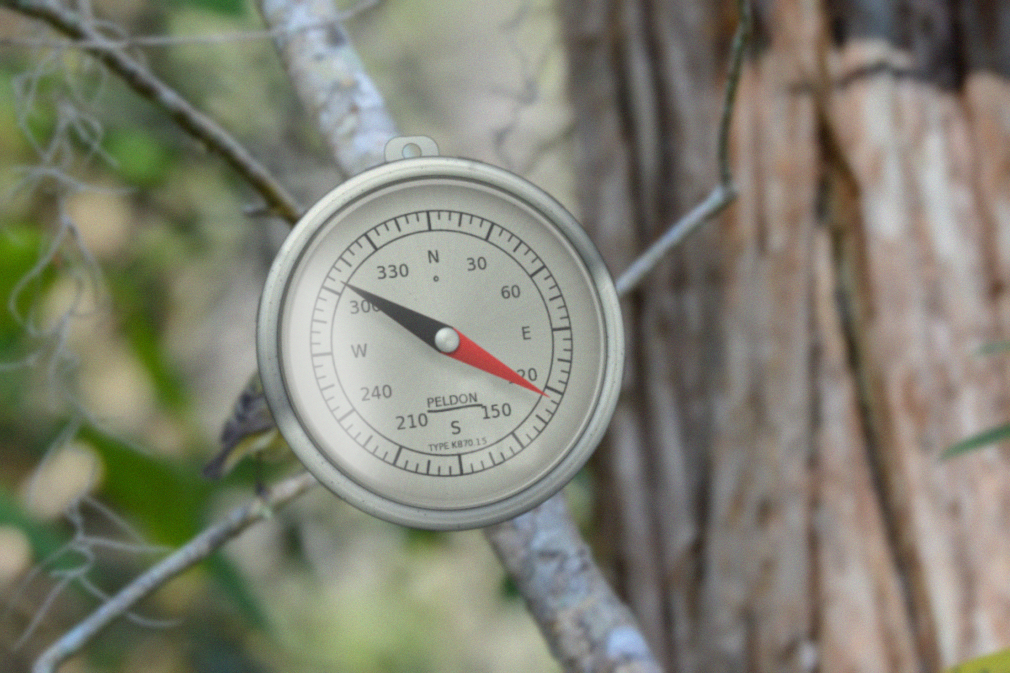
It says 125 °
